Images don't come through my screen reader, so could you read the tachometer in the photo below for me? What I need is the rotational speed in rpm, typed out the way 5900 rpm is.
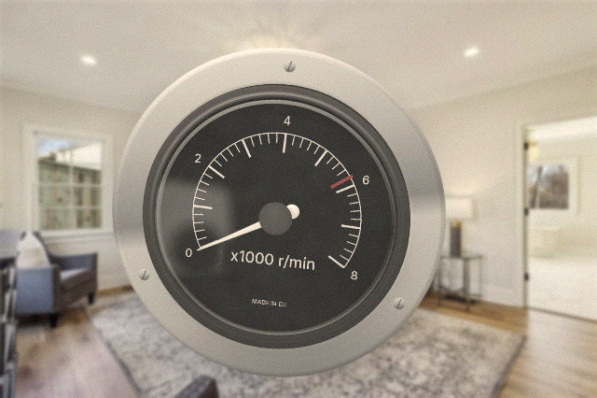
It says 0 rpm
